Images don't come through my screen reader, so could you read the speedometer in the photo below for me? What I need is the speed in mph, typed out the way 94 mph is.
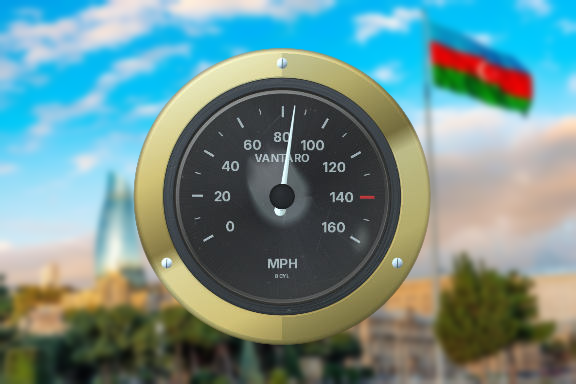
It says 85 mph
